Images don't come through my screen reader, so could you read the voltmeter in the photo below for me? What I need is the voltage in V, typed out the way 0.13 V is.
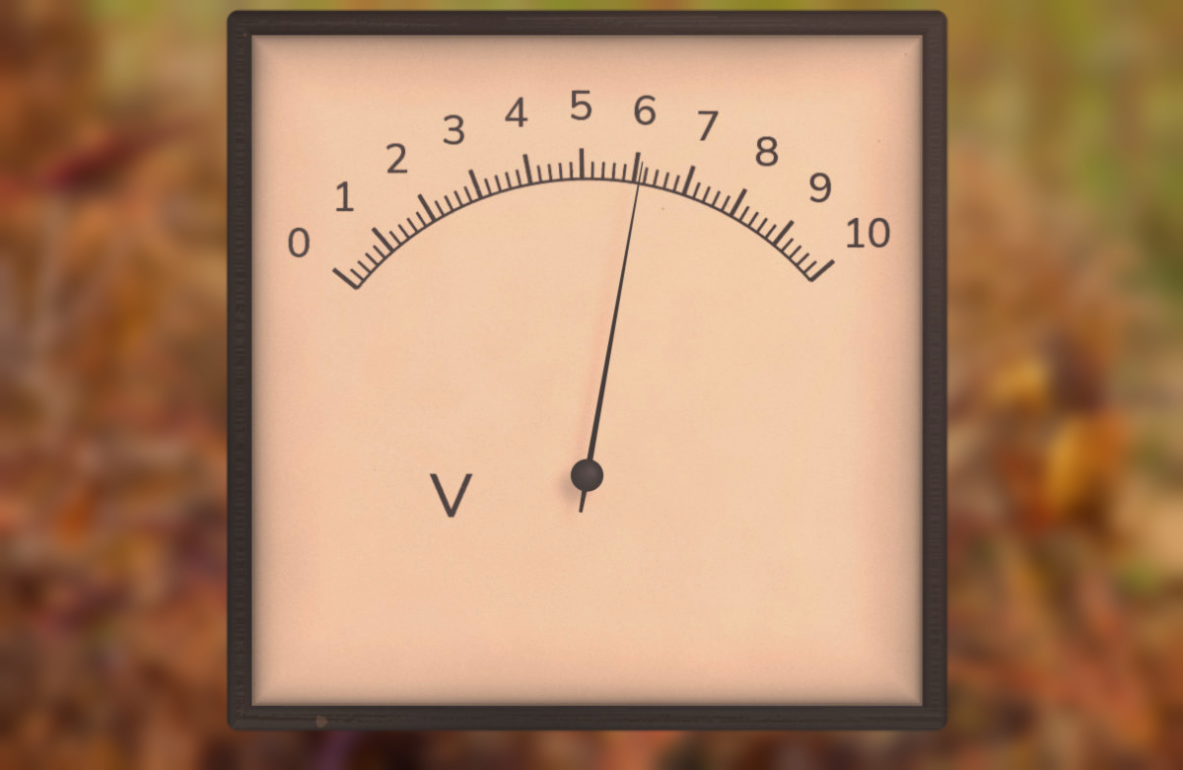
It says 6.1 V
